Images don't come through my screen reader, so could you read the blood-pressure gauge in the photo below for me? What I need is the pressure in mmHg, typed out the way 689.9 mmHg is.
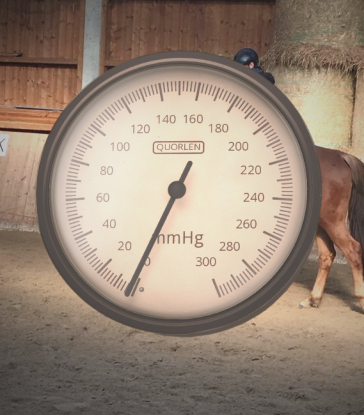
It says 2 mmHg
